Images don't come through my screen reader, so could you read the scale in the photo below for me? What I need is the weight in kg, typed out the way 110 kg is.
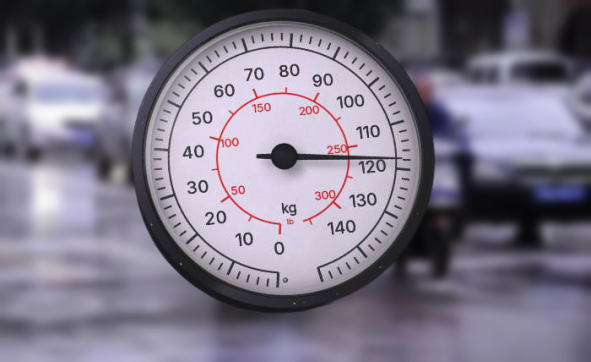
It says 118 kg
